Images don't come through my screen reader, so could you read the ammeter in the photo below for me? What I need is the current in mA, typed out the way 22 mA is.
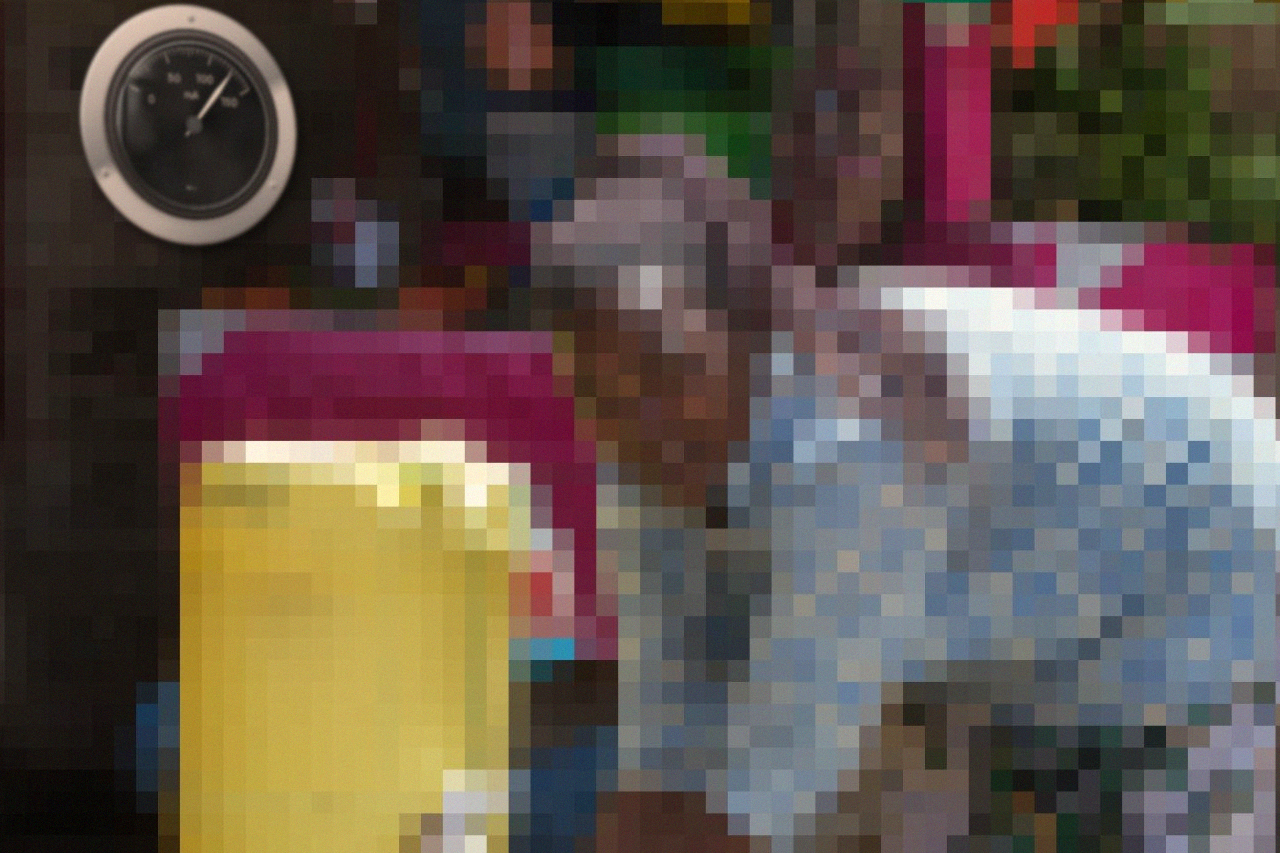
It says 125 mA
